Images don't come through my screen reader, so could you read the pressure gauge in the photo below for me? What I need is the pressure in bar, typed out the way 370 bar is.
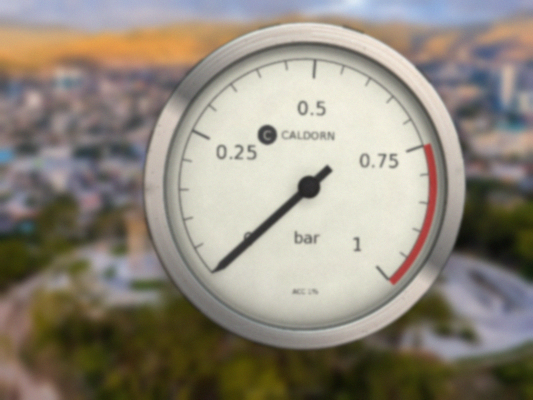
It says 0 bar
